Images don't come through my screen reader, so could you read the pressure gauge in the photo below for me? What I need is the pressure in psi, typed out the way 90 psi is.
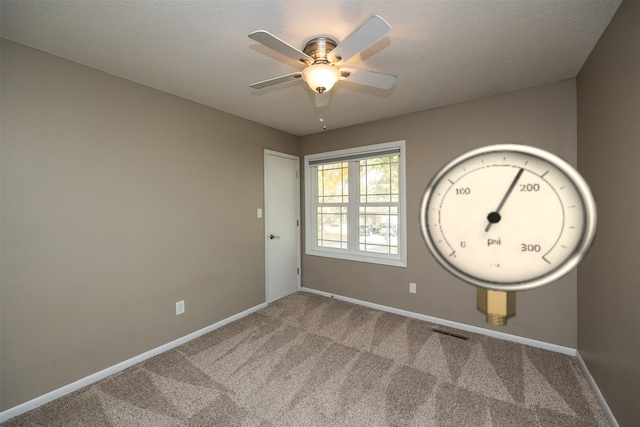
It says 180 psi
